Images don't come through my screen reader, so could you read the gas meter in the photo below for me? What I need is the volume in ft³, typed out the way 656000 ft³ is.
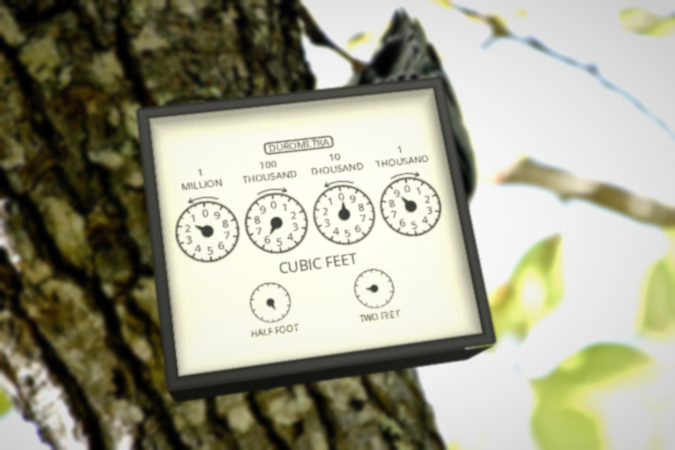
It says 159900 ft³
